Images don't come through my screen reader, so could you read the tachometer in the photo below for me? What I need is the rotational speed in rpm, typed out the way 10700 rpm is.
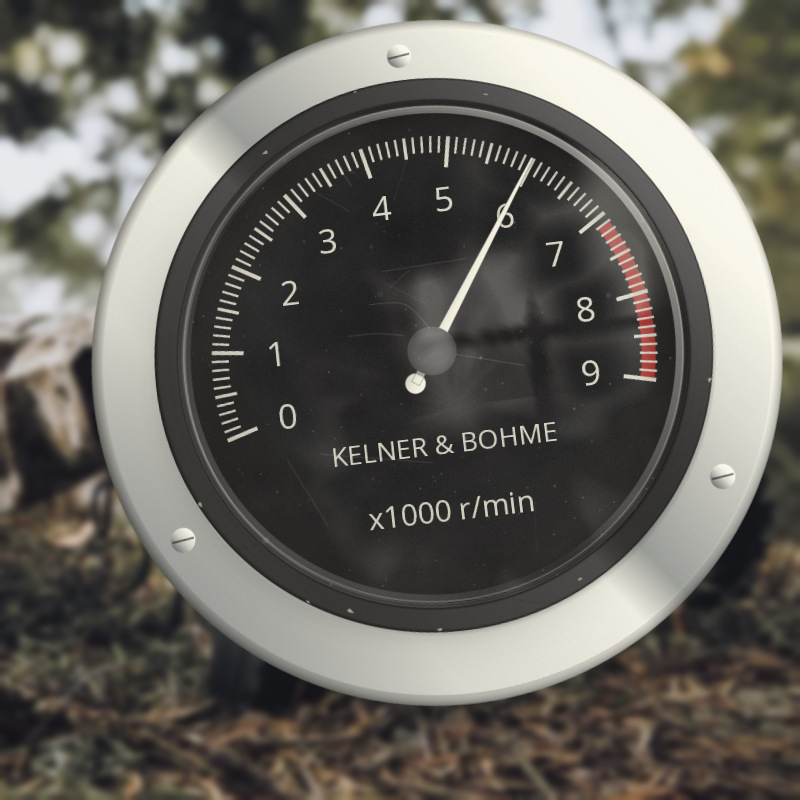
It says 6000 rpm
